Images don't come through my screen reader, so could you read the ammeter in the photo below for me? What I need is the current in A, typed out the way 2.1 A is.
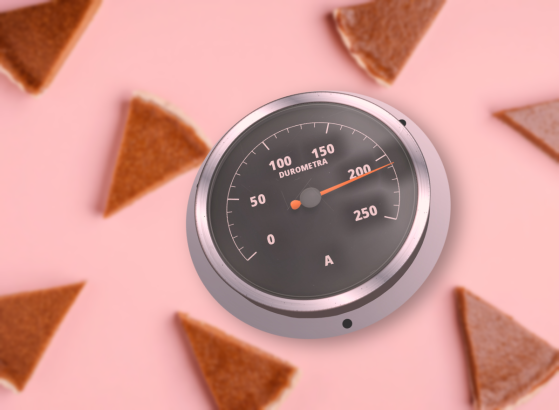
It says 210 A
